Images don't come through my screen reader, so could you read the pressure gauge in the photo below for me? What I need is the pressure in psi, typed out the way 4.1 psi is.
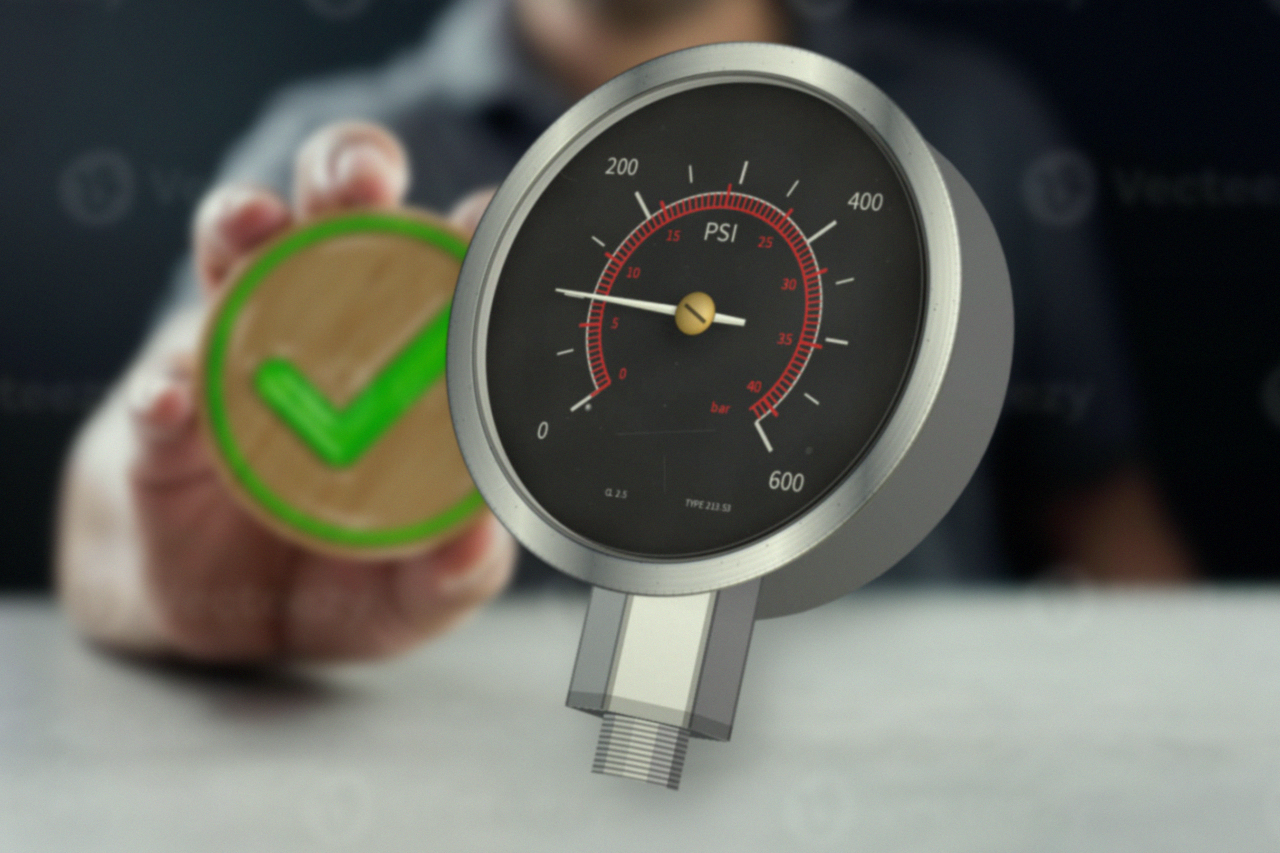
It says 100 psi
